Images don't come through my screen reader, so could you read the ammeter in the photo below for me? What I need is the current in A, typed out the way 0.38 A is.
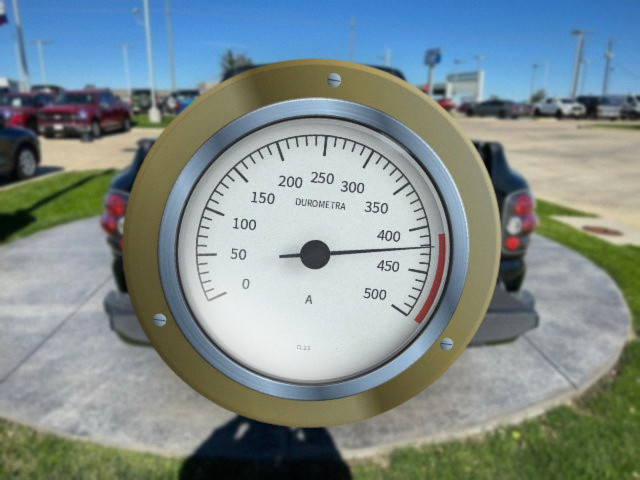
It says 420 A
